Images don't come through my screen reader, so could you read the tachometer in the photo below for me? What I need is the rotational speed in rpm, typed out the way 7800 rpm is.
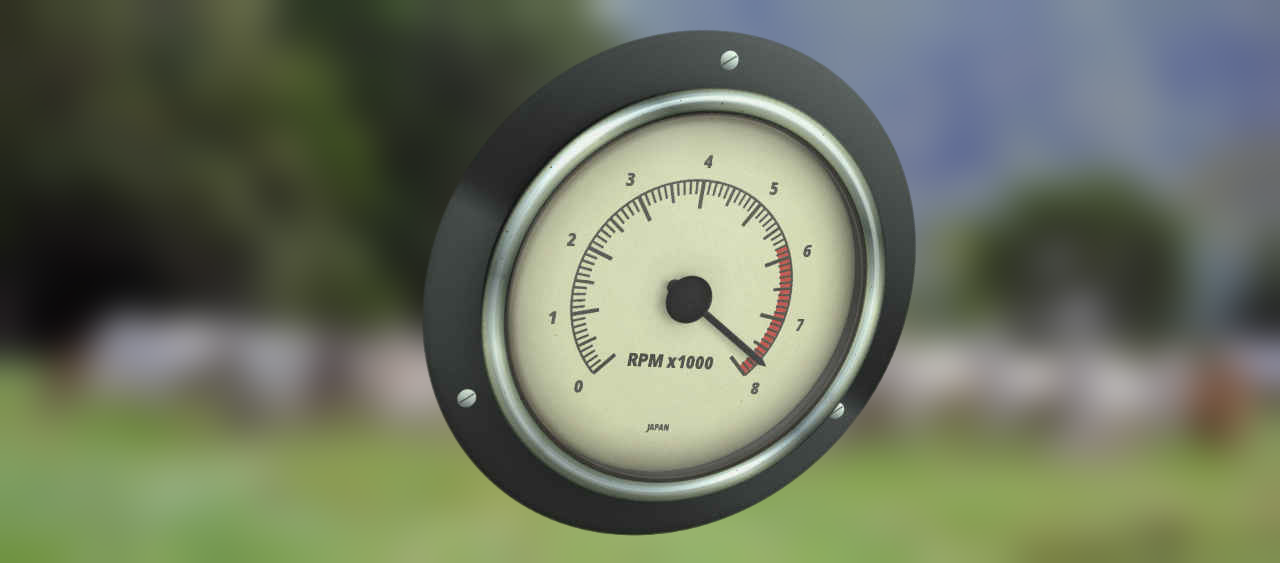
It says 7700 rpm
